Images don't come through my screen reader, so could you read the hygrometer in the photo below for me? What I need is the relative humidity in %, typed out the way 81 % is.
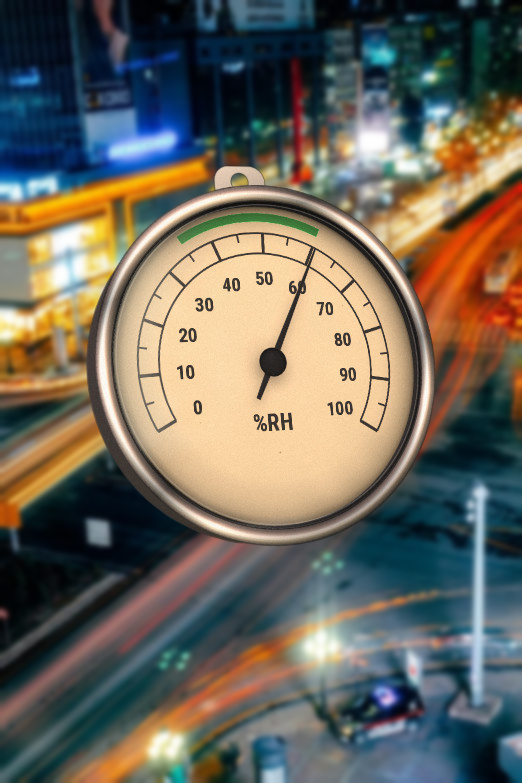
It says 60 %
